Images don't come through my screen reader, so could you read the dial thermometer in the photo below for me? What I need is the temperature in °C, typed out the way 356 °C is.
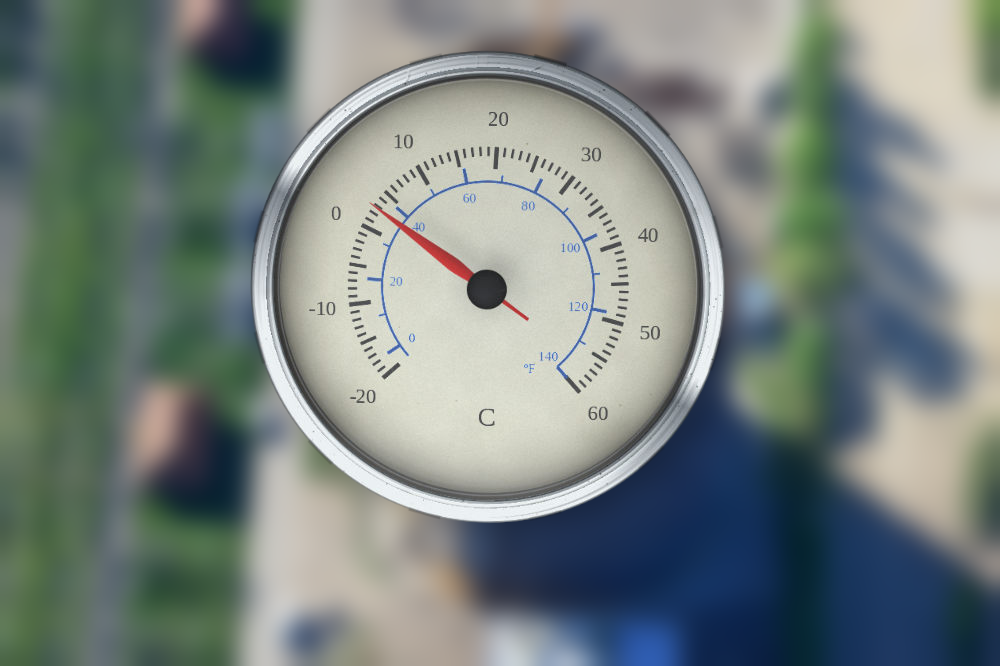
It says 3 °C
